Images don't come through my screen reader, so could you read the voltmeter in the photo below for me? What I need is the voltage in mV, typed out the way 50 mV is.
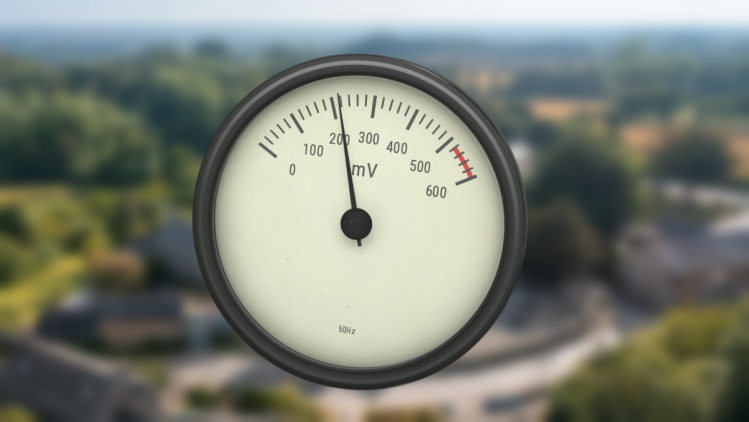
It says 220 mV
